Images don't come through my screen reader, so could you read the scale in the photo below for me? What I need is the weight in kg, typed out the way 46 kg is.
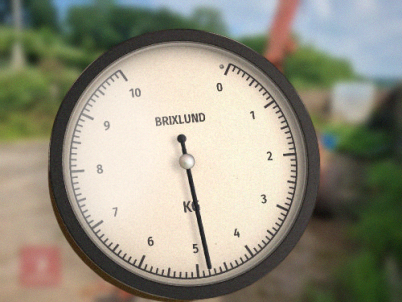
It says 4.8 kg
